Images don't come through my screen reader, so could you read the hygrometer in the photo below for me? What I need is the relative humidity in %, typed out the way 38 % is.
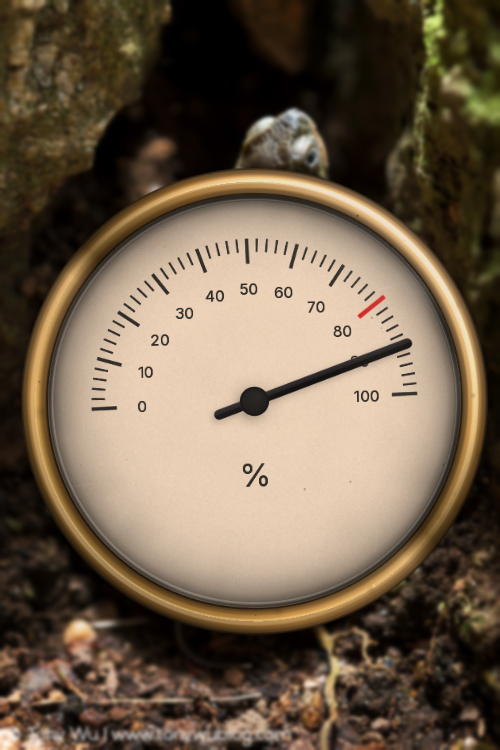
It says 90 %
